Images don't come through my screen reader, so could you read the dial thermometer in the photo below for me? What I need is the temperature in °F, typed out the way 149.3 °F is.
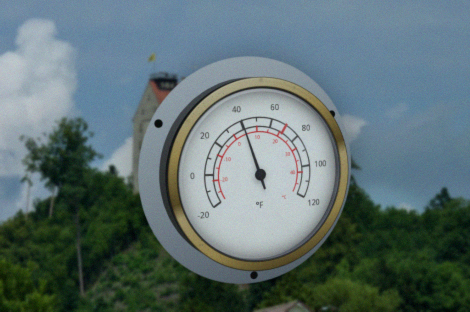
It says 40 °F
